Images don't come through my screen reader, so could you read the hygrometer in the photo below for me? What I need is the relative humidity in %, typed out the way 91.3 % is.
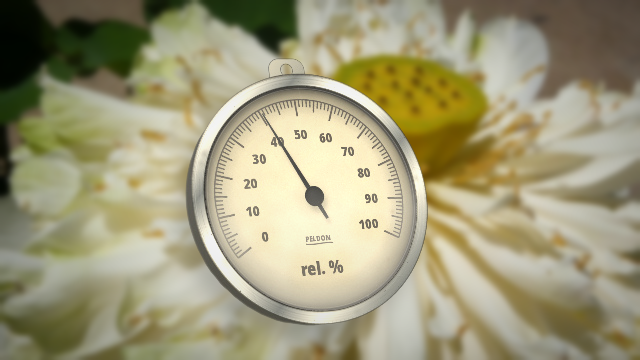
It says 40 %
